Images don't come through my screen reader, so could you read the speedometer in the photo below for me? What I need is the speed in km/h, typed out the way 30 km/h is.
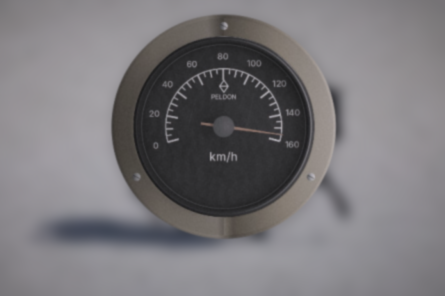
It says 155 km/h
